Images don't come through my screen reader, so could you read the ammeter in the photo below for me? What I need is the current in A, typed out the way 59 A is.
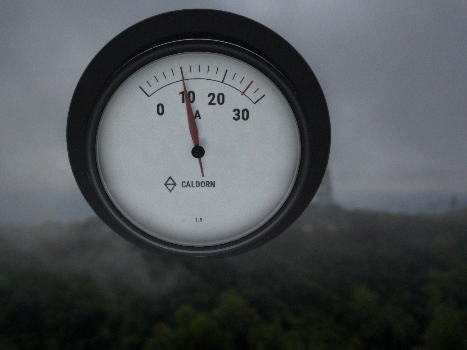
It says 10 A
